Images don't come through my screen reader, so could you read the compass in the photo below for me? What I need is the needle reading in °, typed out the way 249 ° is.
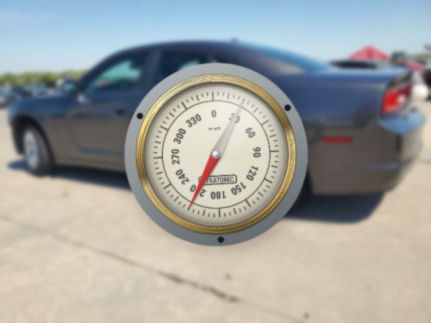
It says 210 °
